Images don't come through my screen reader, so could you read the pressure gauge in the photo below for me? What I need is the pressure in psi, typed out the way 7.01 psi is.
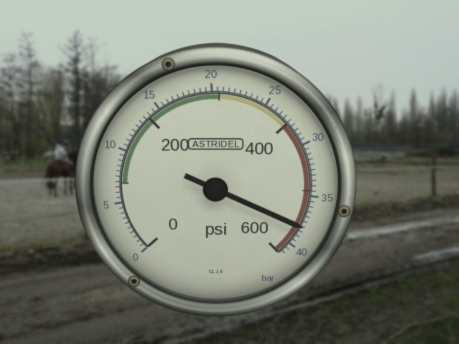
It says 550 psi
